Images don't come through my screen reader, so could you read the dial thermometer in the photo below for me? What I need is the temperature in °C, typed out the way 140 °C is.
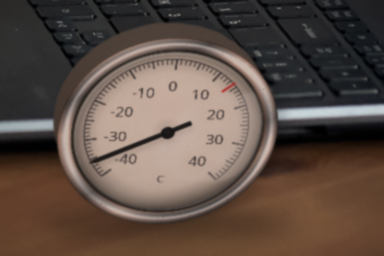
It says -35 °C
